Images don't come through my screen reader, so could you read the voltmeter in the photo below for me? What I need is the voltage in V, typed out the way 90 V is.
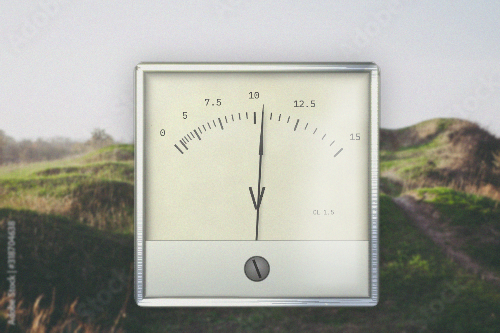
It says 10.5 V
